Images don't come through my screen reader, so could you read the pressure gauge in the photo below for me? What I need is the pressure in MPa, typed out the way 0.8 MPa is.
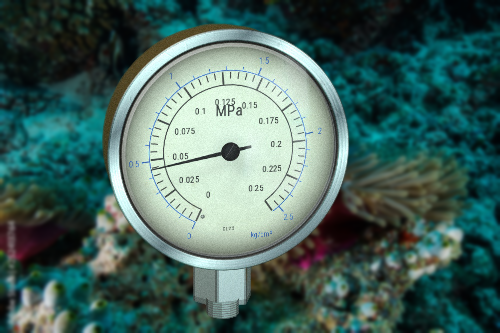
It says 0.045 MPa
